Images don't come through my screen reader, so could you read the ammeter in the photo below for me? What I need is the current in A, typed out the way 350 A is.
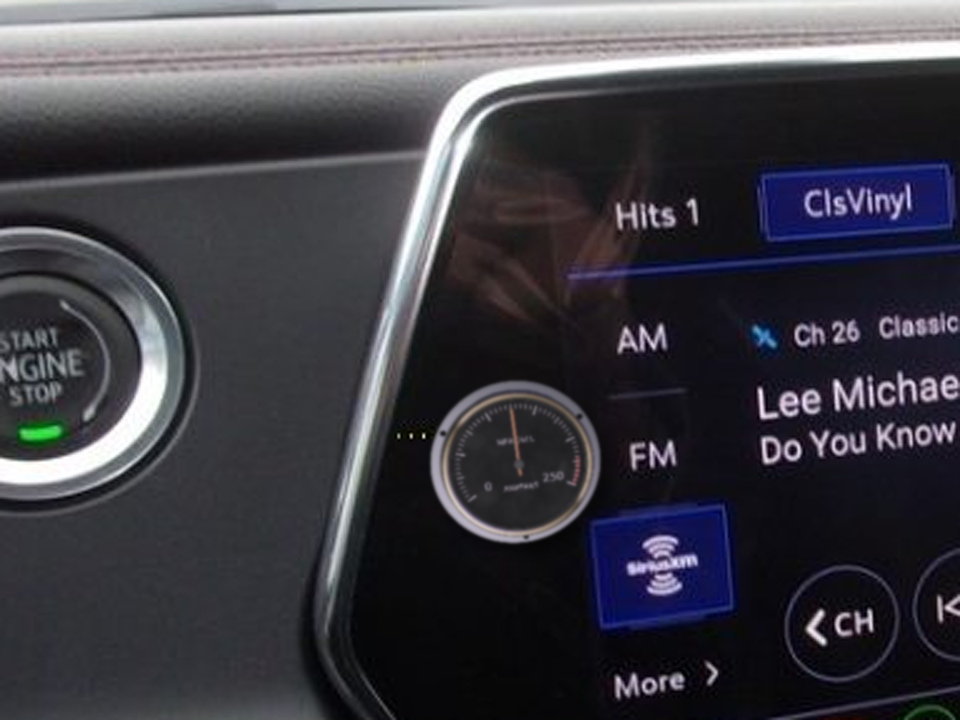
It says 125 A
